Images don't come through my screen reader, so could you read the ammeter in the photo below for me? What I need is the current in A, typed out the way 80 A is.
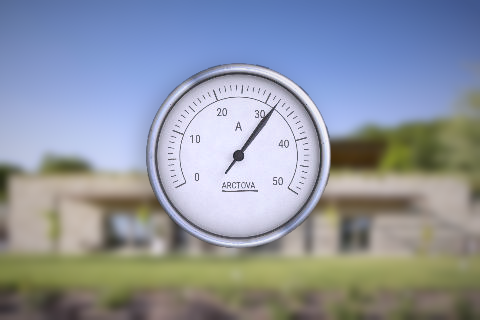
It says 32 A
